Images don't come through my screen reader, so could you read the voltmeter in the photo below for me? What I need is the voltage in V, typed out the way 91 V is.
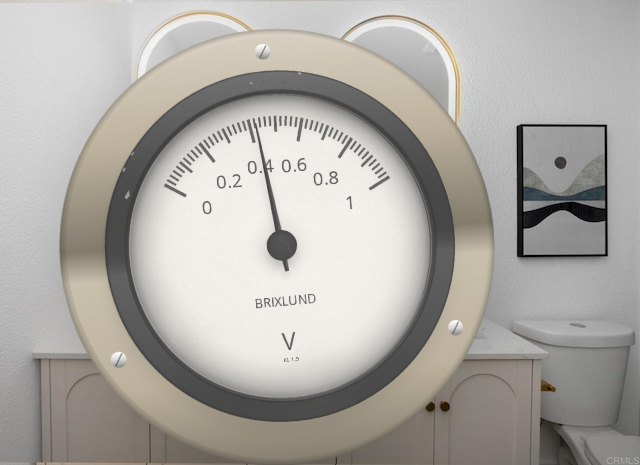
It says 0.42 V
